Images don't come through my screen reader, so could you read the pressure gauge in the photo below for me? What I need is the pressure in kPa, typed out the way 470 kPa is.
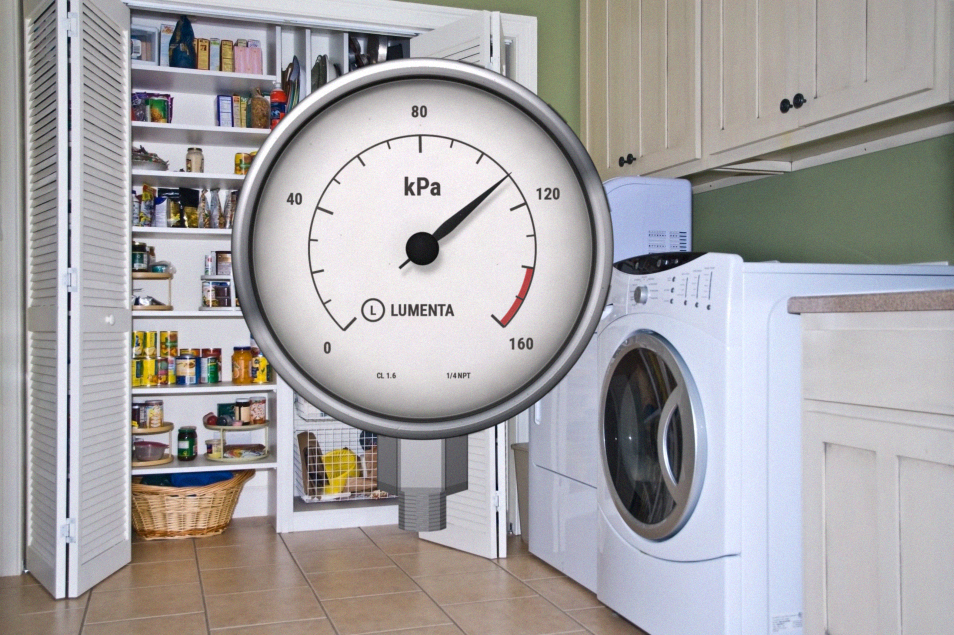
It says 110 kPa
